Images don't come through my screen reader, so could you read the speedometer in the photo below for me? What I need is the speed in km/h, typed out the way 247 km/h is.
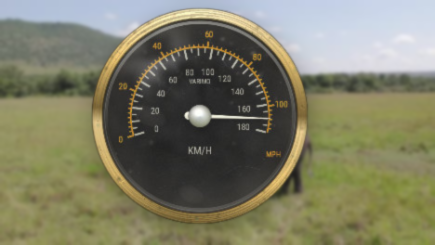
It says 170 km/h
